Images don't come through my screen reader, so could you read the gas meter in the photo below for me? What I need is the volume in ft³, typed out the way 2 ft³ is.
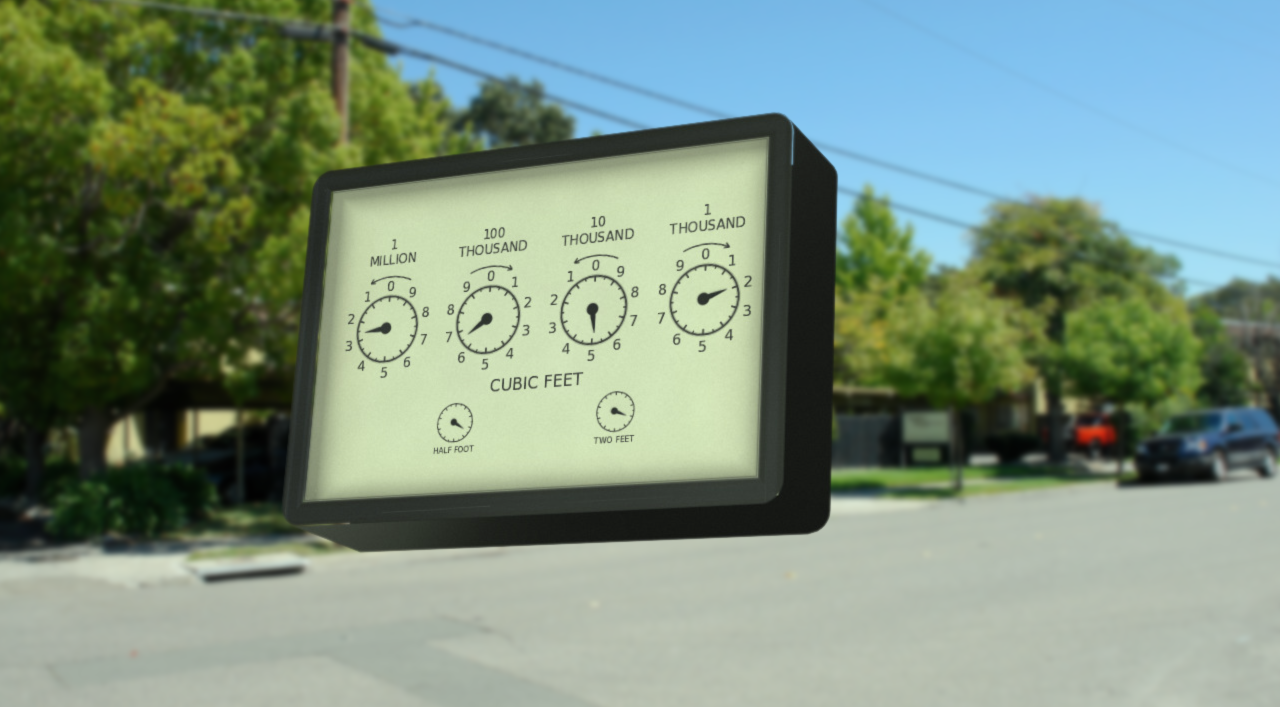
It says 265200 ft³
